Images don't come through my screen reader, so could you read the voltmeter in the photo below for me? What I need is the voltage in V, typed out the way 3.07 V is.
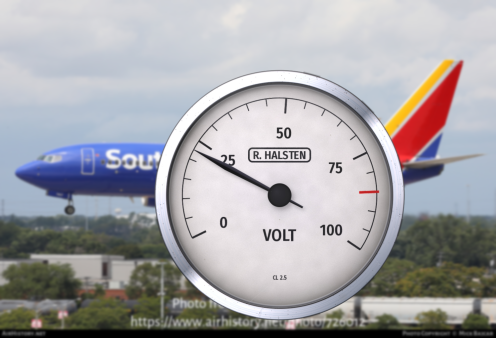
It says 22.5 V
